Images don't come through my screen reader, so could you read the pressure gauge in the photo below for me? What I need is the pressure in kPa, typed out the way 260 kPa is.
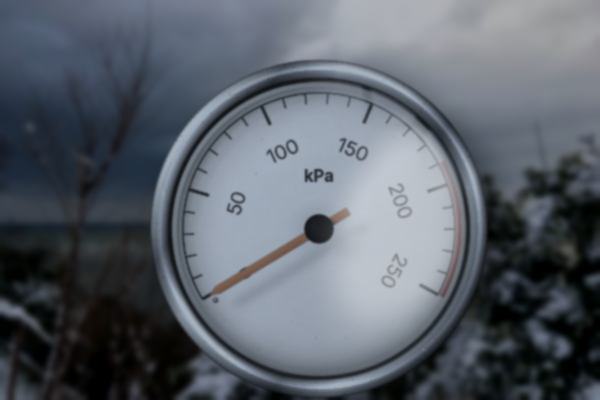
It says 0 kPa
